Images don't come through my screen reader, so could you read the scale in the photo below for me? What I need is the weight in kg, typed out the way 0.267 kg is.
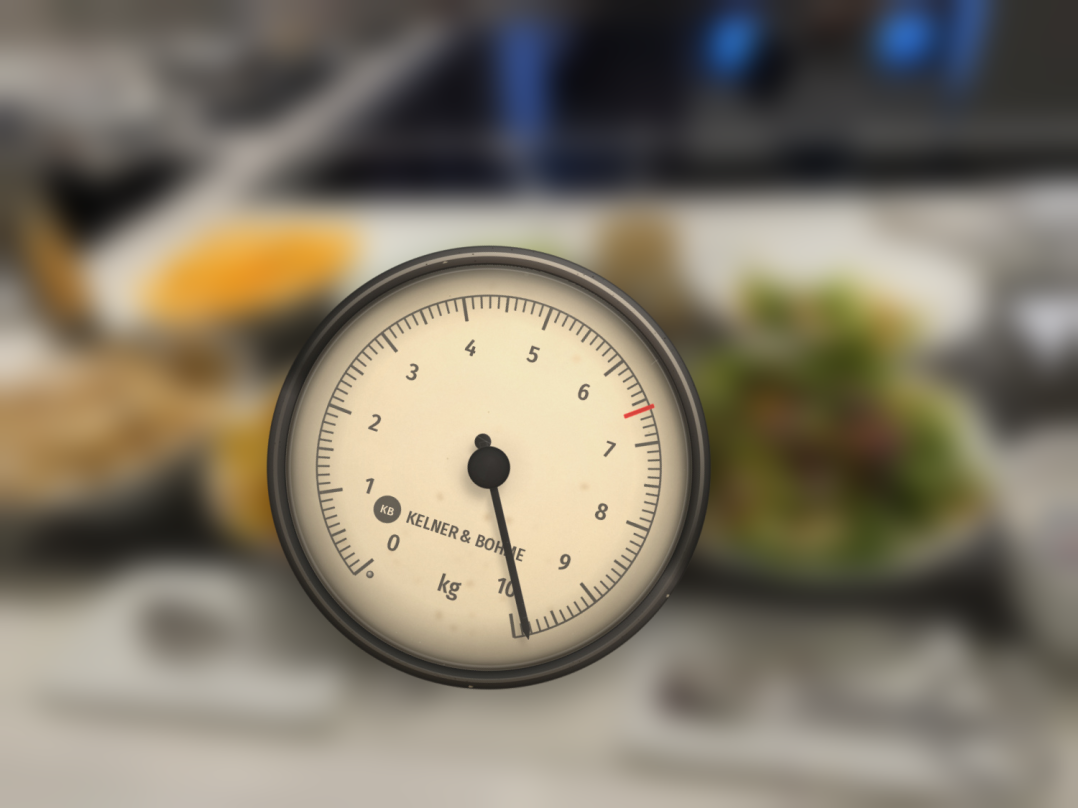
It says 9.85 kg
